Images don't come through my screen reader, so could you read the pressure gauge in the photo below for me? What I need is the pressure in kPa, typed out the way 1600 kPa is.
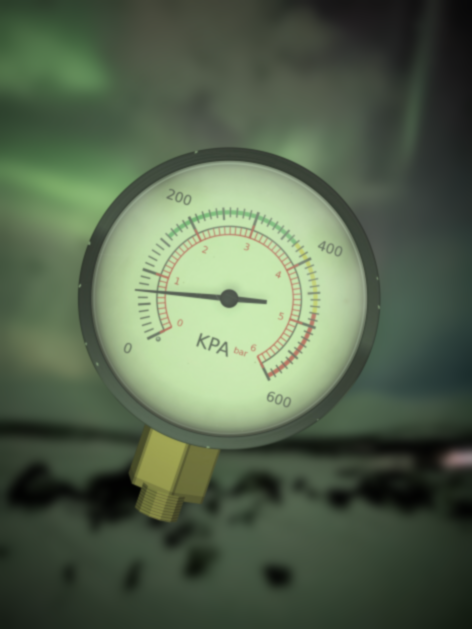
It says 70 kPa
